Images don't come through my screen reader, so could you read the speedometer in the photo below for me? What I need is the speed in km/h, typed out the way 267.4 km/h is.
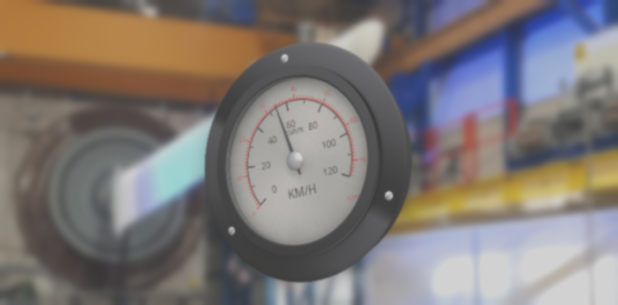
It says 55 km/h
